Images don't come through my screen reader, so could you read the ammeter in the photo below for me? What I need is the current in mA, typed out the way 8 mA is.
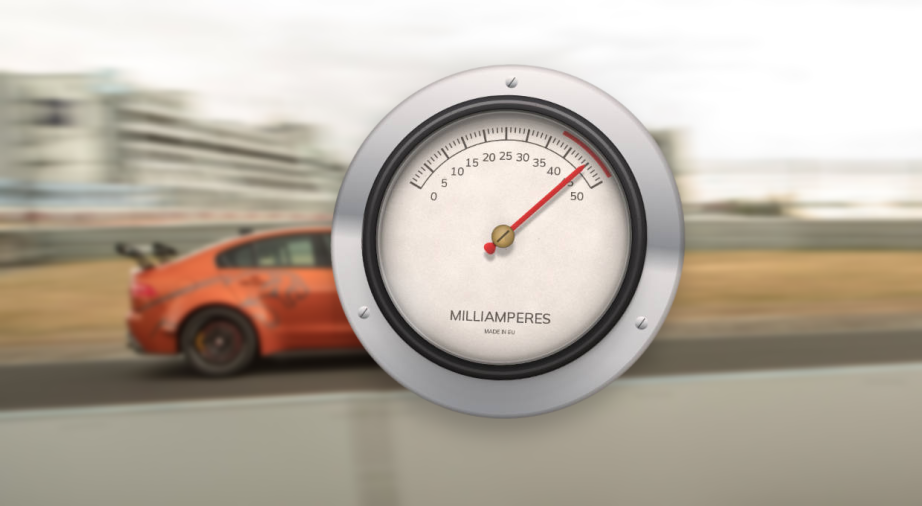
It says 45 mA
